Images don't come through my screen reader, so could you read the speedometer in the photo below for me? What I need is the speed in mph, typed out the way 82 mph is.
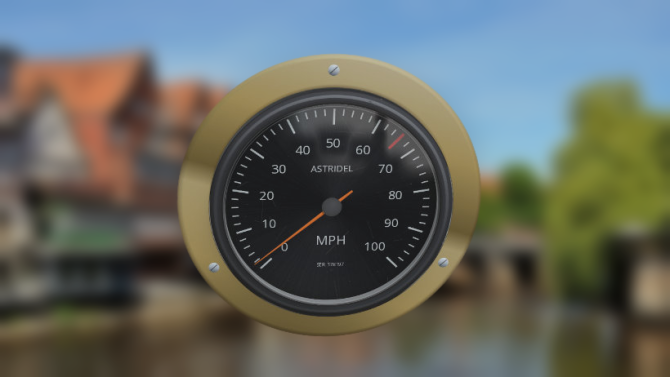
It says 2 mph
